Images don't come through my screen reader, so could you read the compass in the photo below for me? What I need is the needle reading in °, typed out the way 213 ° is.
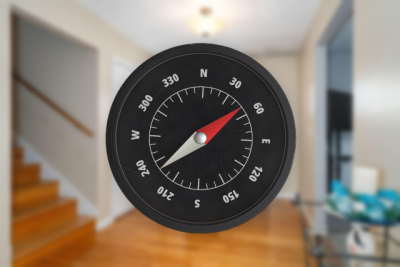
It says 50 °
